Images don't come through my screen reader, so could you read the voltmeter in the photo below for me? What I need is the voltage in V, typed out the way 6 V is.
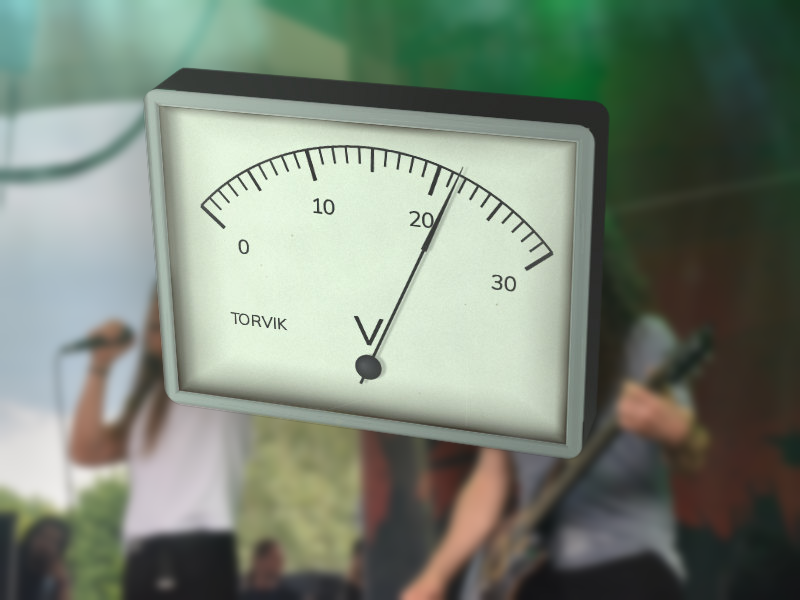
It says 21.5 V
